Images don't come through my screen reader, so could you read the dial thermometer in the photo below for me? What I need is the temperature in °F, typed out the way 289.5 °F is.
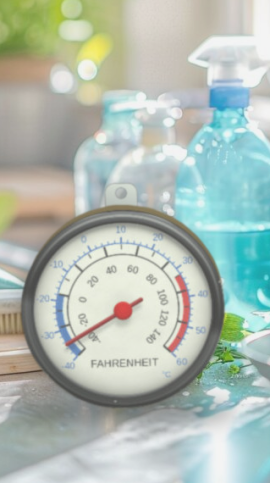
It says -30 °F
